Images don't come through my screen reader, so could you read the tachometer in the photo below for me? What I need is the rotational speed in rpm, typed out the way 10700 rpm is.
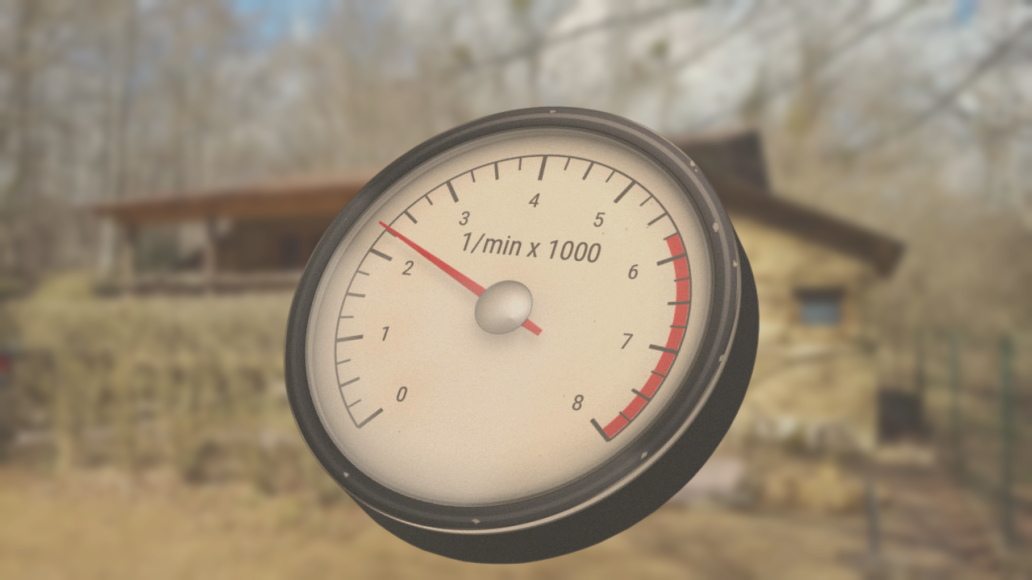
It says 2250 rpm
